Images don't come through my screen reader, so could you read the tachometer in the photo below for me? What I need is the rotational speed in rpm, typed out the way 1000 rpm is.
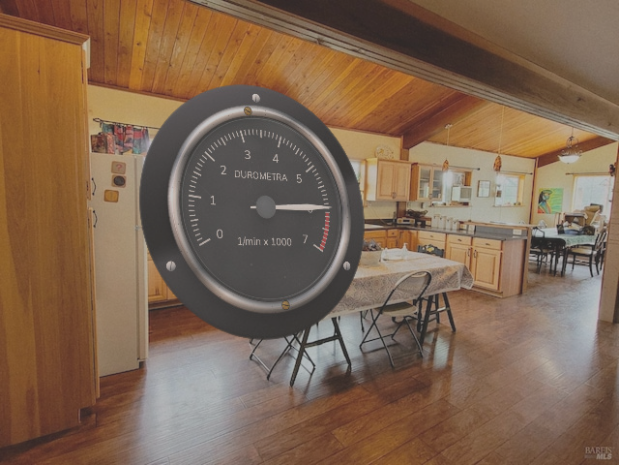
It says 6000 rpm
